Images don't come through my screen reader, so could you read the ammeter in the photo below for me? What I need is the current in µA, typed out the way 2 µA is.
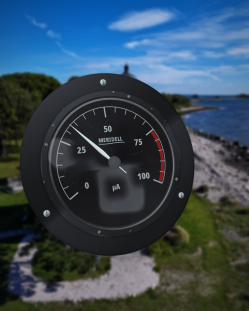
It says 32.5 µA
